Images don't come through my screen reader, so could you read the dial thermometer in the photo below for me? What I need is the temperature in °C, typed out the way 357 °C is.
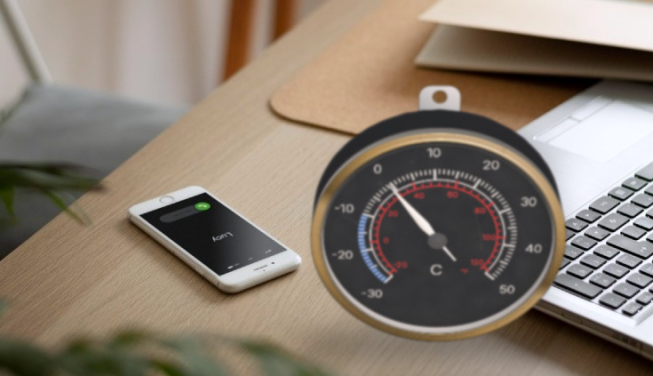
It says 0 °C
